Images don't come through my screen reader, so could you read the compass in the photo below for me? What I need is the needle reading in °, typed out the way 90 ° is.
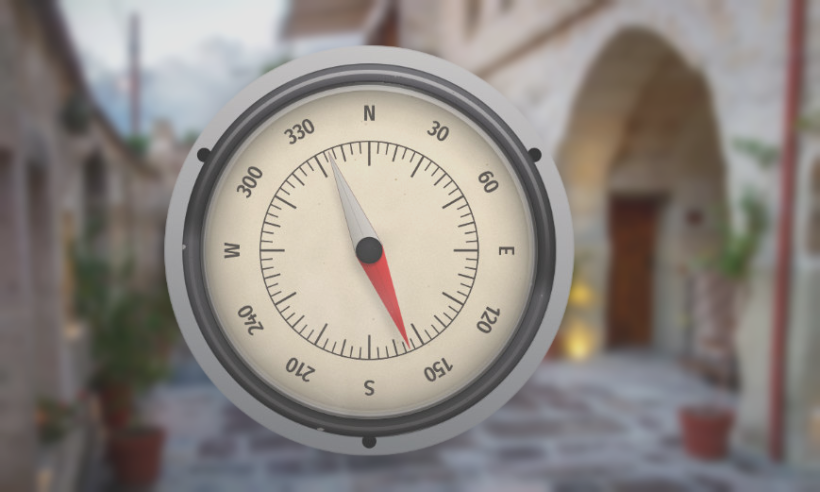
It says 157.5 °
